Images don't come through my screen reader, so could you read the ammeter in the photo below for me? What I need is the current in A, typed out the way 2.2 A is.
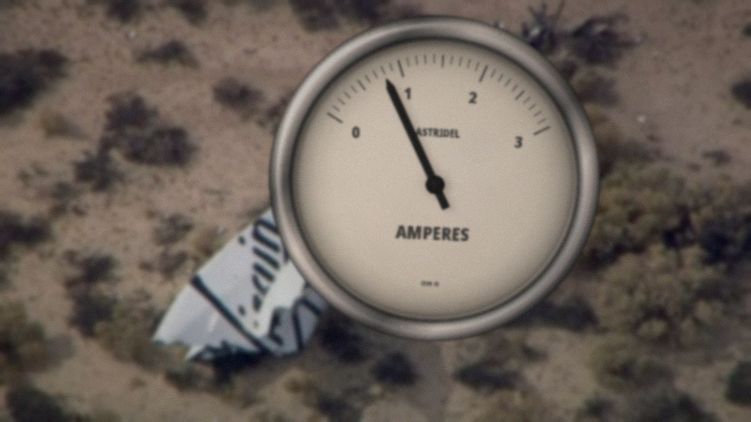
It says 0.8 A
